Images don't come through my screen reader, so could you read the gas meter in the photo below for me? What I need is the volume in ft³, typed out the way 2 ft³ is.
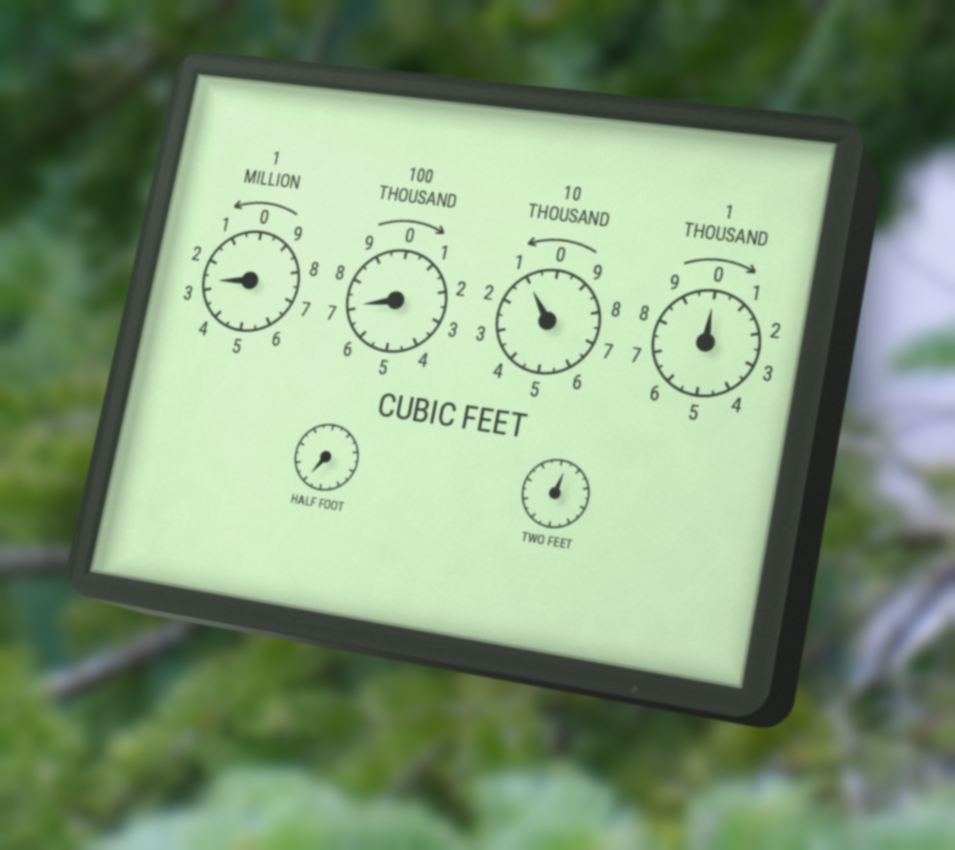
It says 271000 ft³
